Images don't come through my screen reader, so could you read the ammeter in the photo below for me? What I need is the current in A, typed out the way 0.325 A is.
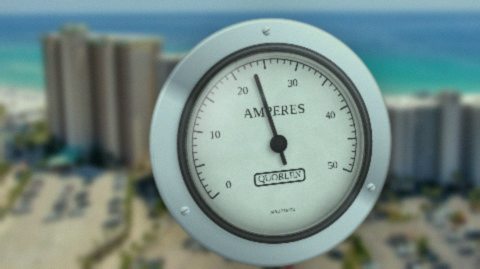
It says 23 A
